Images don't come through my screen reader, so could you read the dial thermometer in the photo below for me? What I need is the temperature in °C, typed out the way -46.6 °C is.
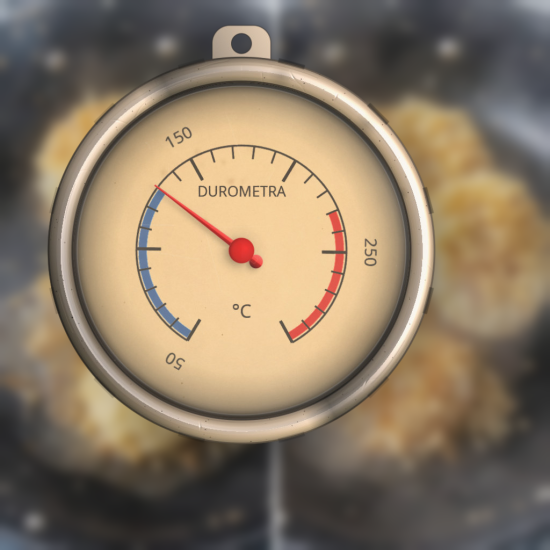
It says 130 °C
